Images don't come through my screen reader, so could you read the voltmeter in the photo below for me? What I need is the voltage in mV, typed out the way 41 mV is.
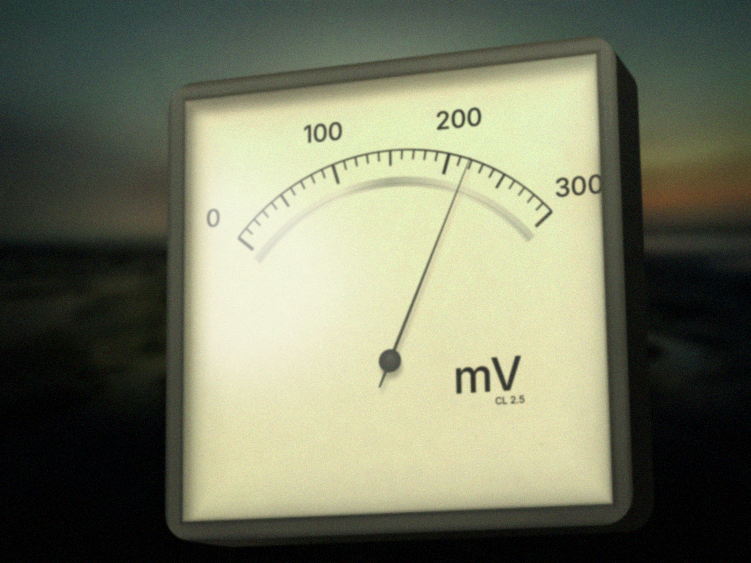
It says 220 mV
